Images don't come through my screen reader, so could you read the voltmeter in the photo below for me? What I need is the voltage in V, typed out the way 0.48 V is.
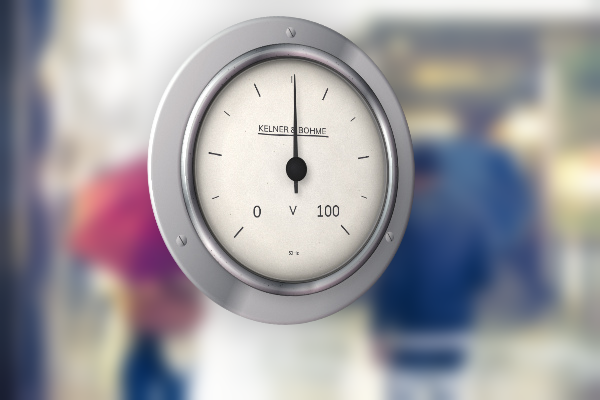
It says 50 V
